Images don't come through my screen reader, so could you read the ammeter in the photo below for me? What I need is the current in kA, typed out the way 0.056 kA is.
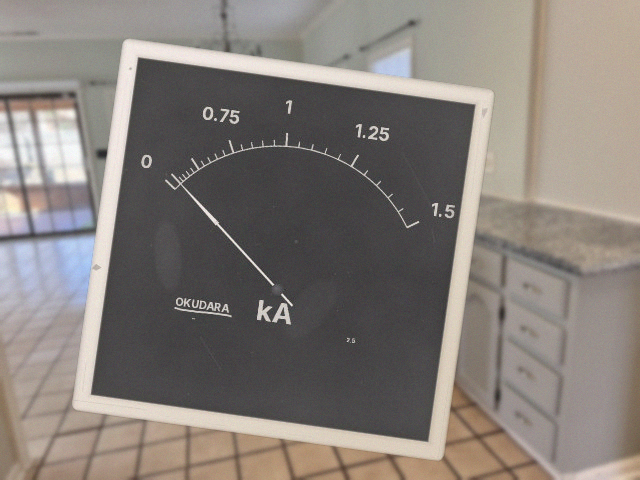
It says 0.25 kA
